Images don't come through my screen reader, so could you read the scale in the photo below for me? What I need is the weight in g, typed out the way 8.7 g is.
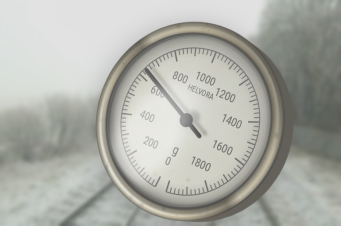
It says 640 g
